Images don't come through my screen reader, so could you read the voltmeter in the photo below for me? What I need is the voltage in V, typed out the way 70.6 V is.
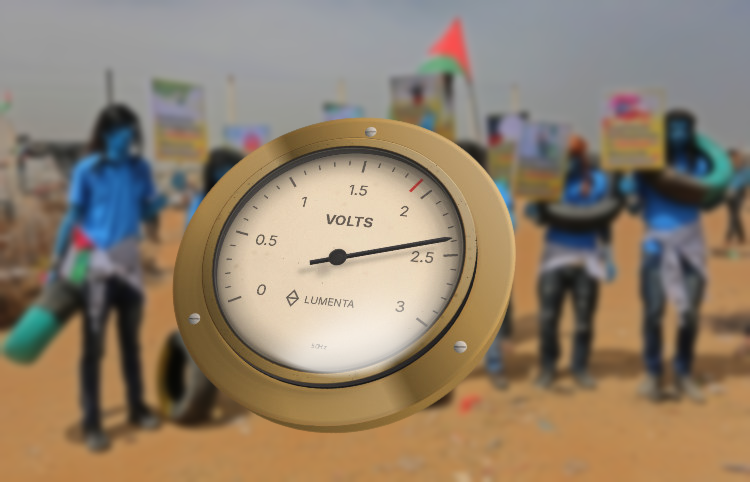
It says 2.4 V
